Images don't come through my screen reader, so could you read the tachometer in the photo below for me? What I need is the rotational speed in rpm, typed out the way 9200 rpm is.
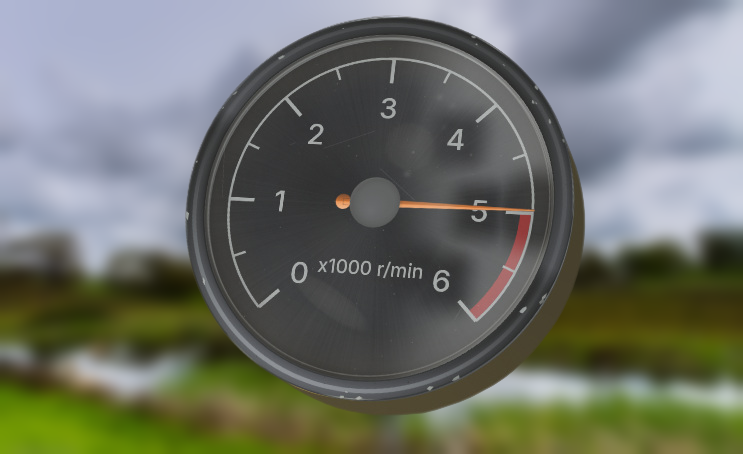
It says 5000 rpm
